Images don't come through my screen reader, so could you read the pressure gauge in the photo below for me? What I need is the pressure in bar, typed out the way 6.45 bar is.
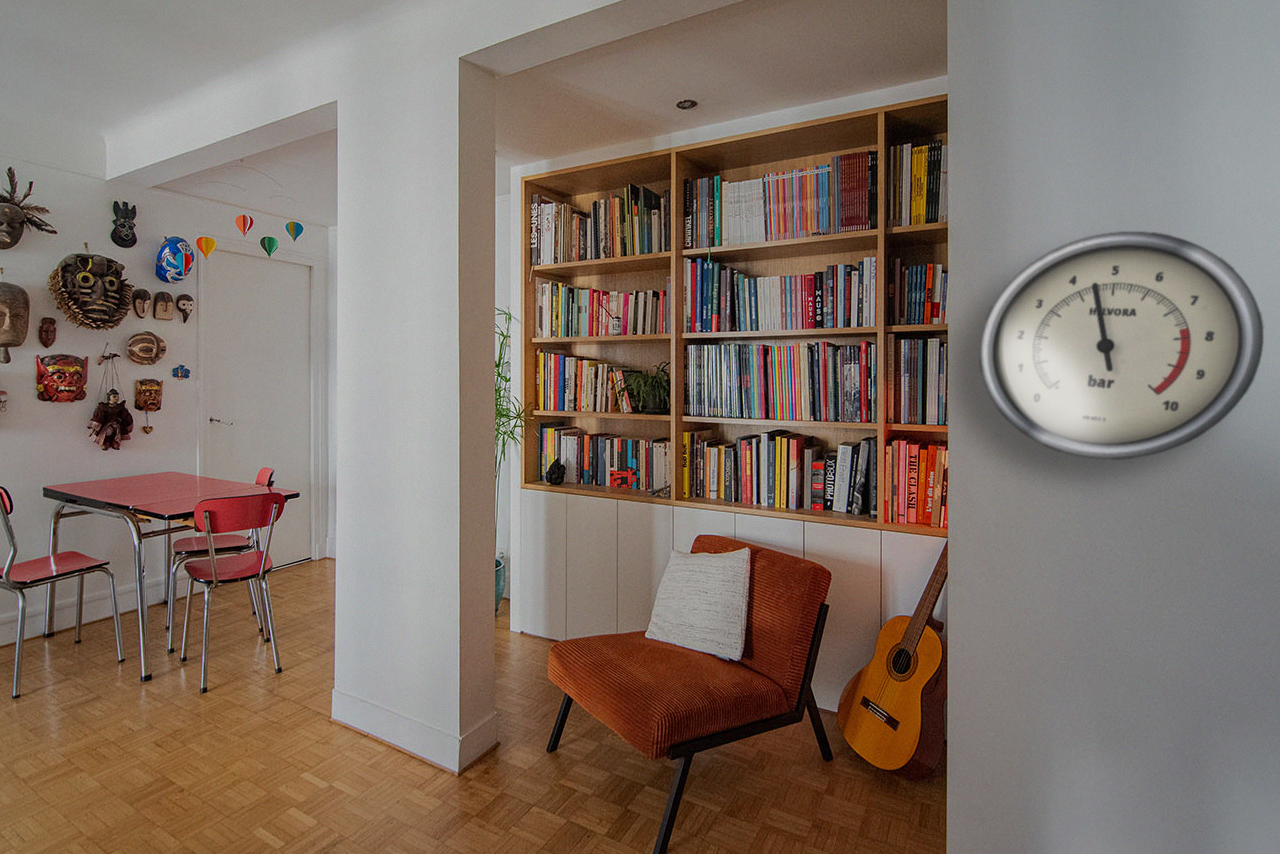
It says 4.5 bar
